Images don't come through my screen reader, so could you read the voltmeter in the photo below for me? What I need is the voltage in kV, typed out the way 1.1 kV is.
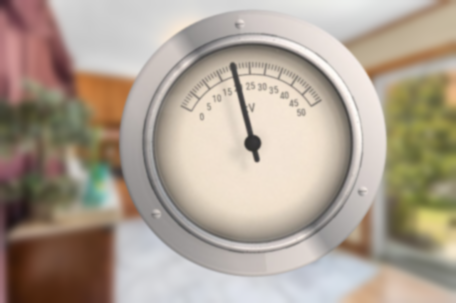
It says 20 kV
